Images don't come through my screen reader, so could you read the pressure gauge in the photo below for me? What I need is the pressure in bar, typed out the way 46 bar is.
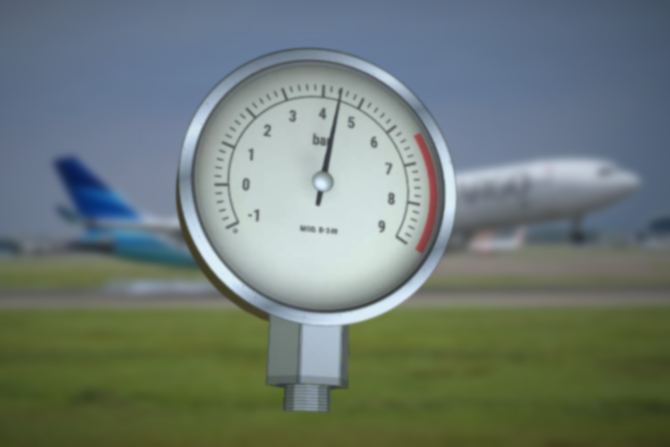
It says 4.4 bar
